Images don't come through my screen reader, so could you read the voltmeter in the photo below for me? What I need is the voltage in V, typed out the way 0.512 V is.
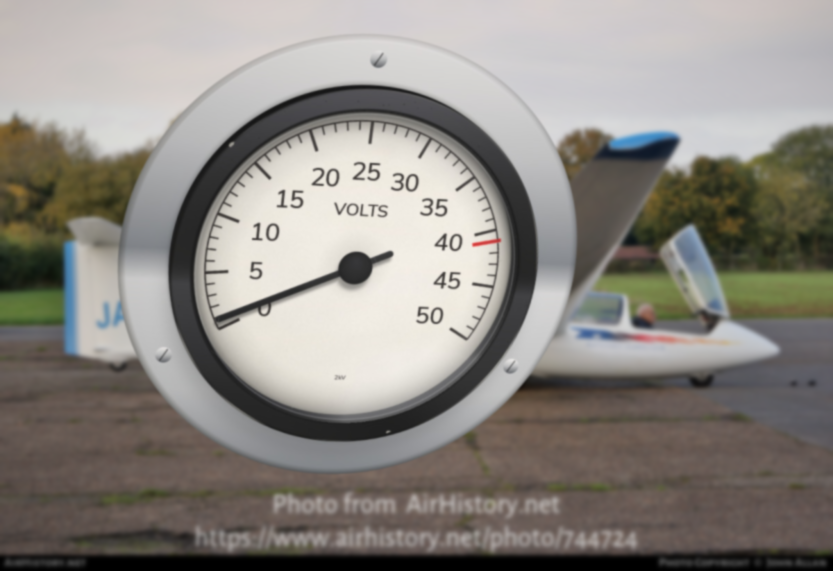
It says 1 V
